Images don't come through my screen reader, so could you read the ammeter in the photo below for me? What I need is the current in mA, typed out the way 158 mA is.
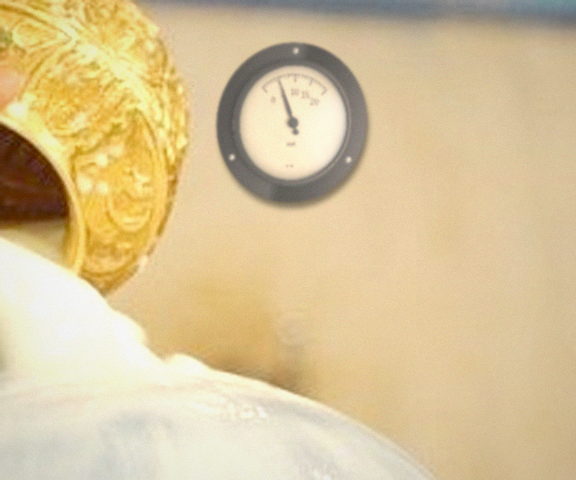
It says 5 mA
